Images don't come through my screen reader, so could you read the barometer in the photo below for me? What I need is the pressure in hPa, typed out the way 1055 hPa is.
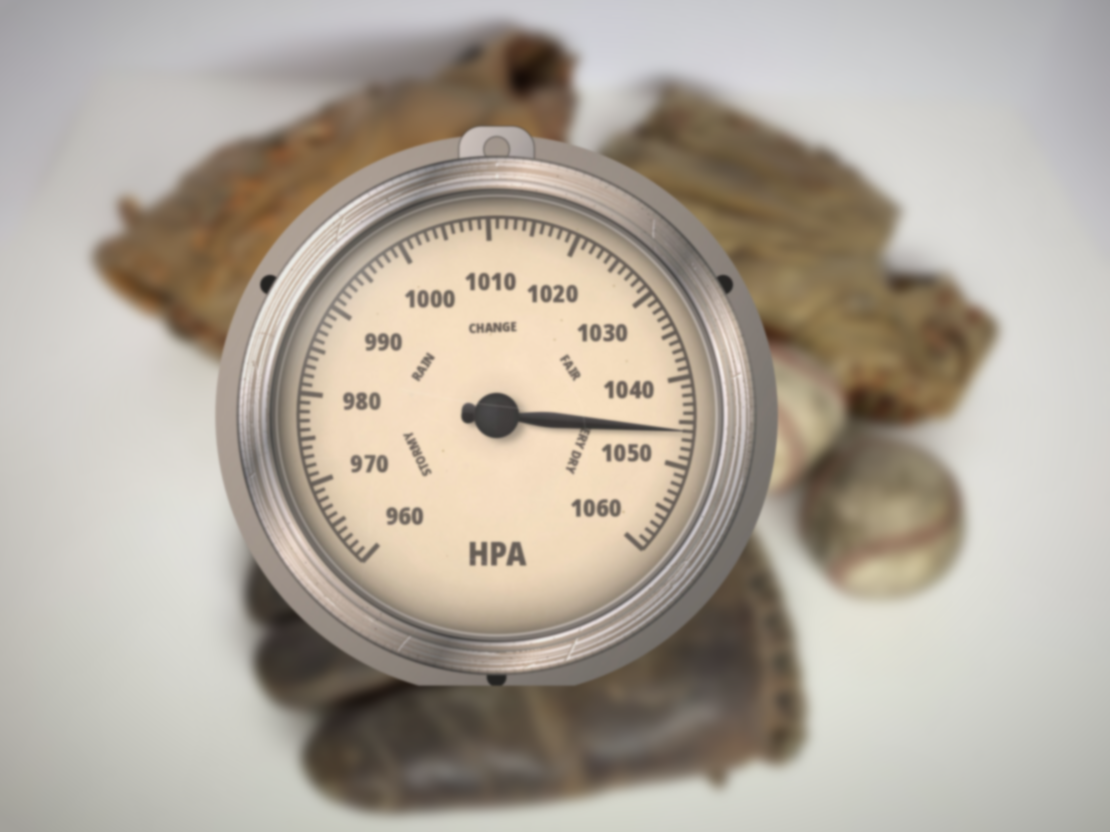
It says 1046 hPa
